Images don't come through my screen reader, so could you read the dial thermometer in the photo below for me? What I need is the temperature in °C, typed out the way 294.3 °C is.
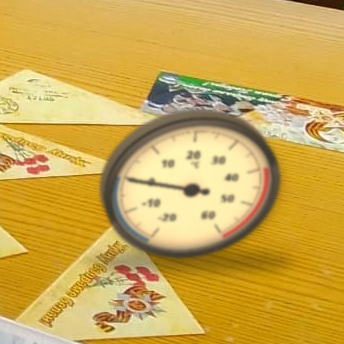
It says 0 °C
